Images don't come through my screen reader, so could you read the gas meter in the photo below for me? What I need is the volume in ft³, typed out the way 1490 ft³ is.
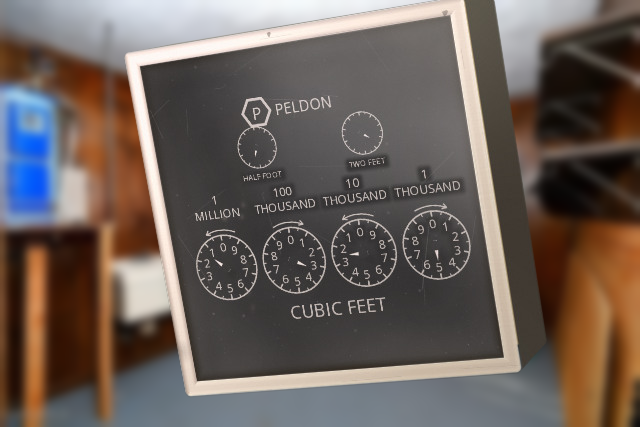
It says 132500 ft³
